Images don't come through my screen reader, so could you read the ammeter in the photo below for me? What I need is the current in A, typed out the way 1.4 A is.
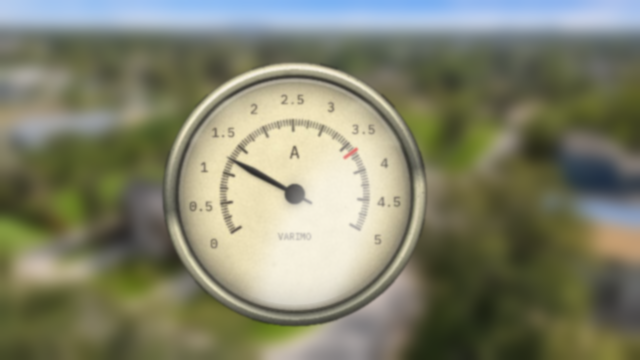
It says 1.25 A
